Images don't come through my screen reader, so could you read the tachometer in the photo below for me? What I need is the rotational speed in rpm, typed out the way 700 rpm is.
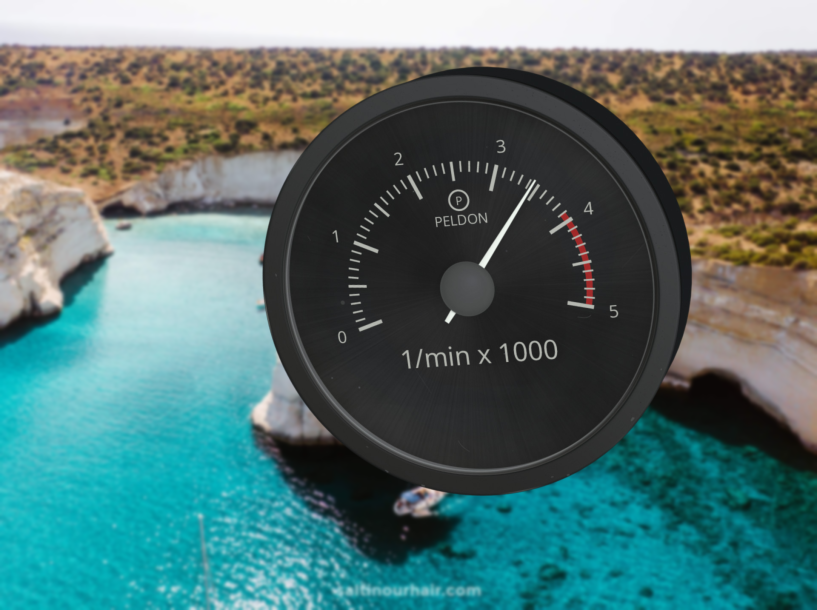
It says 3450 rpm
